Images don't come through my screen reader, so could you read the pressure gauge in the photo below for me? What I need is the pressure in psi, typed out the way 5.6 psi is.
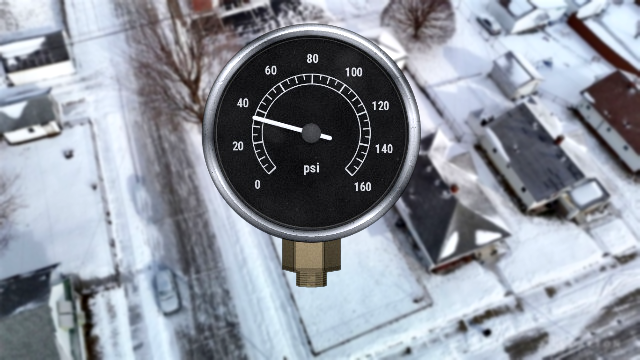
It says 35 psi
